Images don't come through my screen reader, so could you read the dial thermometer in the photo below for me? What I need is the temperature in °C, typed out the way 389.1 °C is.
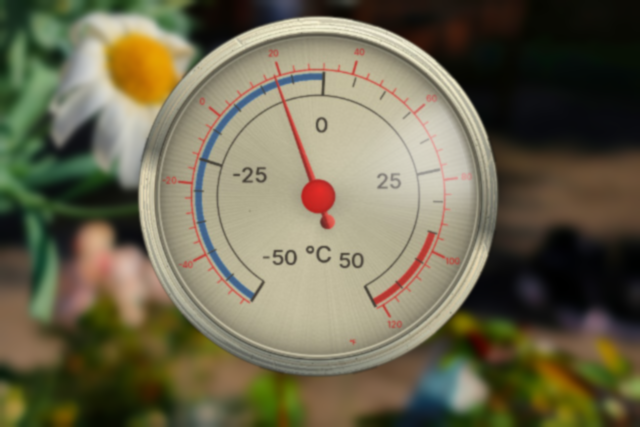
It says -7.5 °C
